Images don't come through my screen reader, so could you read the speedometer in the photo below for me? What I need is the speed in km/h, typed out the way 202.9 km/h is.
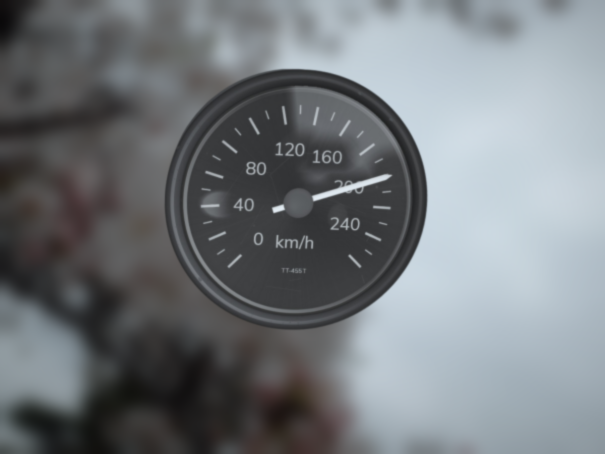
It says 200 km/h
